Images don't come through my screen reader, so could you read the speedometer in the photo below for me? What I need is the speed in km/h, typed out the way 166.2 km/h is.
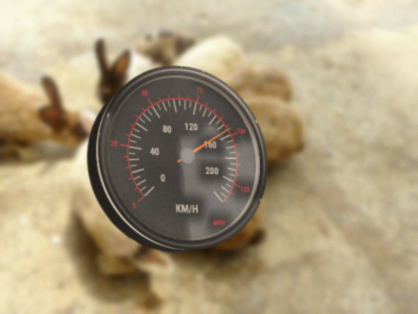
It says 155 km/h
